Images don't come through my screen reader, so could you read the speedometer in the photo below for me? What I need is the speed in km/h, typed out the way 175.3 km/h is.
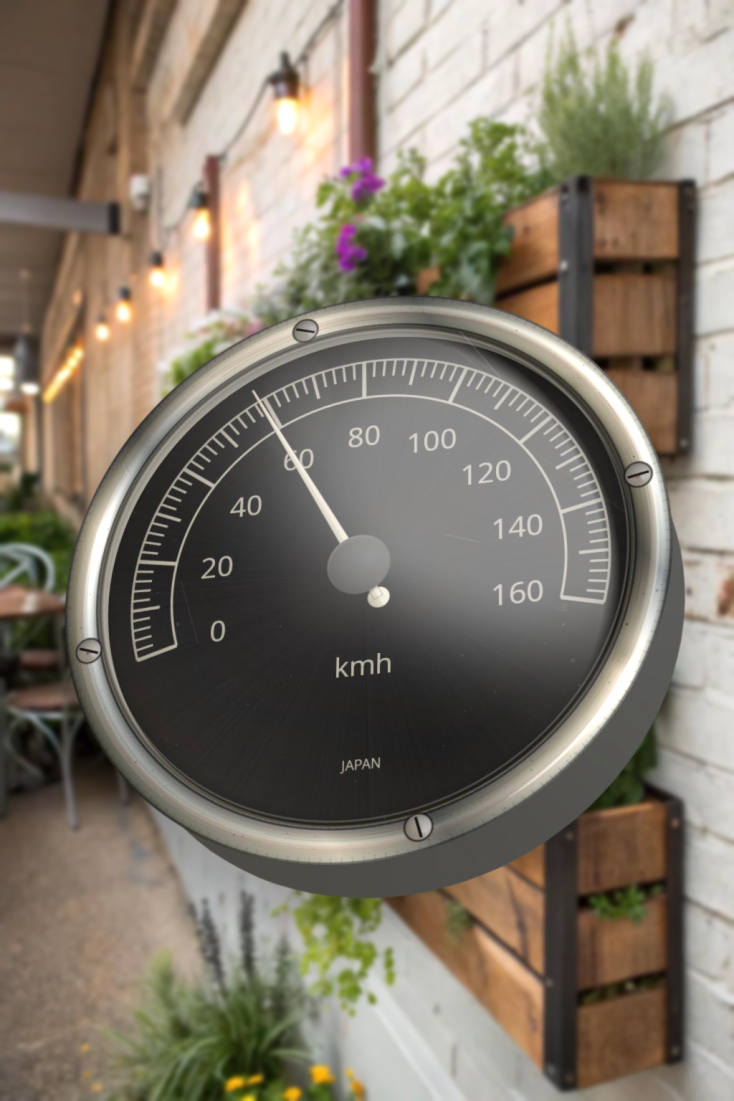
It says 59 km/h
